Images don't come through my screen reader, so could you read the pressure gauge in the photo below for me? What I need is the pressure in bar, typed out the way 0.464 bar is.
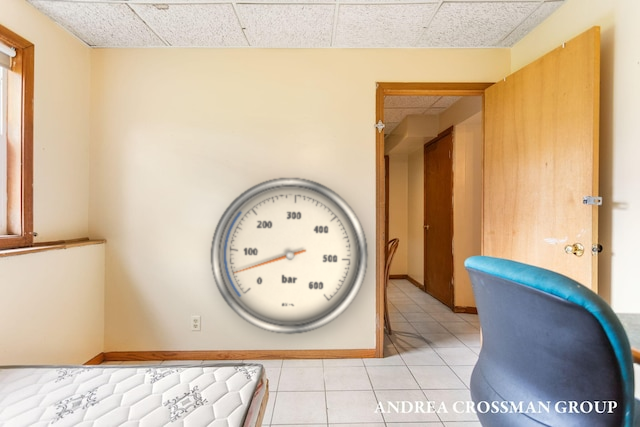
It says 50 bar
